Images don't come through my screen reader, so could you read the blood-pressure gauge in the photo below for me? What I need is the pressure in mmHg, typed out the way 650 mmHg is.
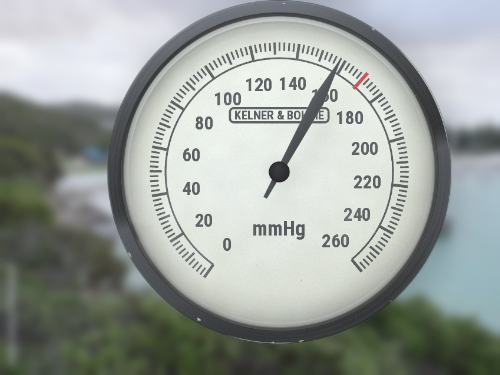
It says 158 mmHg
